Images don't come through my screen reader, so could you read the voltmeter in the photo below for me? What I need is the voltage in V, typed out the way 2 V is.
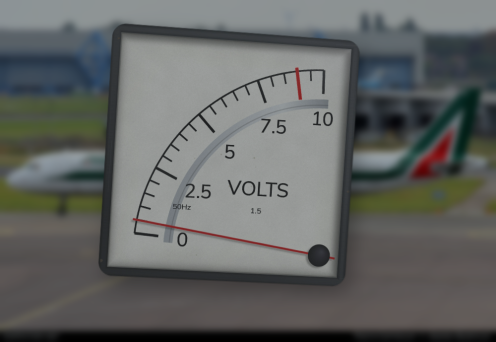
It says 0.5 V
